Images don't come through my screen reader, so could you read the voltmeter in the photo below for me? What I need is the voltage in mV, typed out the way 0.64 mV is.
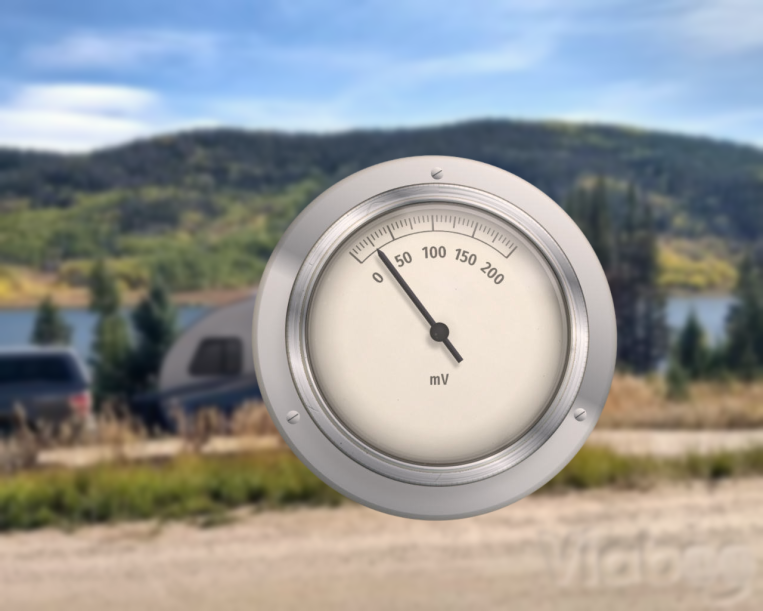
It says 25 mV
